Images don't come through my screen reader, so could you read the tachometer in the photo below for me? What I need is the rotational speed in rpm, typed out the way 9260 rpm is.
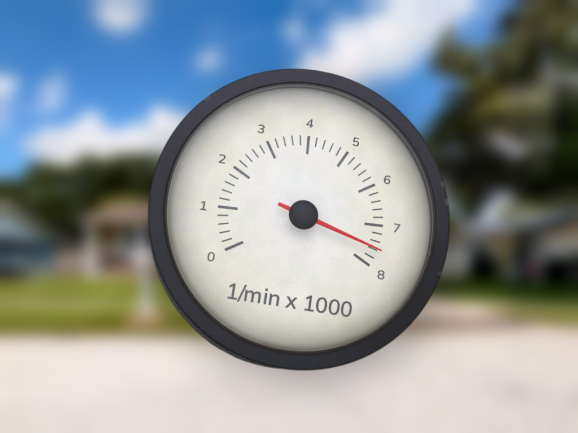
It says 7600 rpm
